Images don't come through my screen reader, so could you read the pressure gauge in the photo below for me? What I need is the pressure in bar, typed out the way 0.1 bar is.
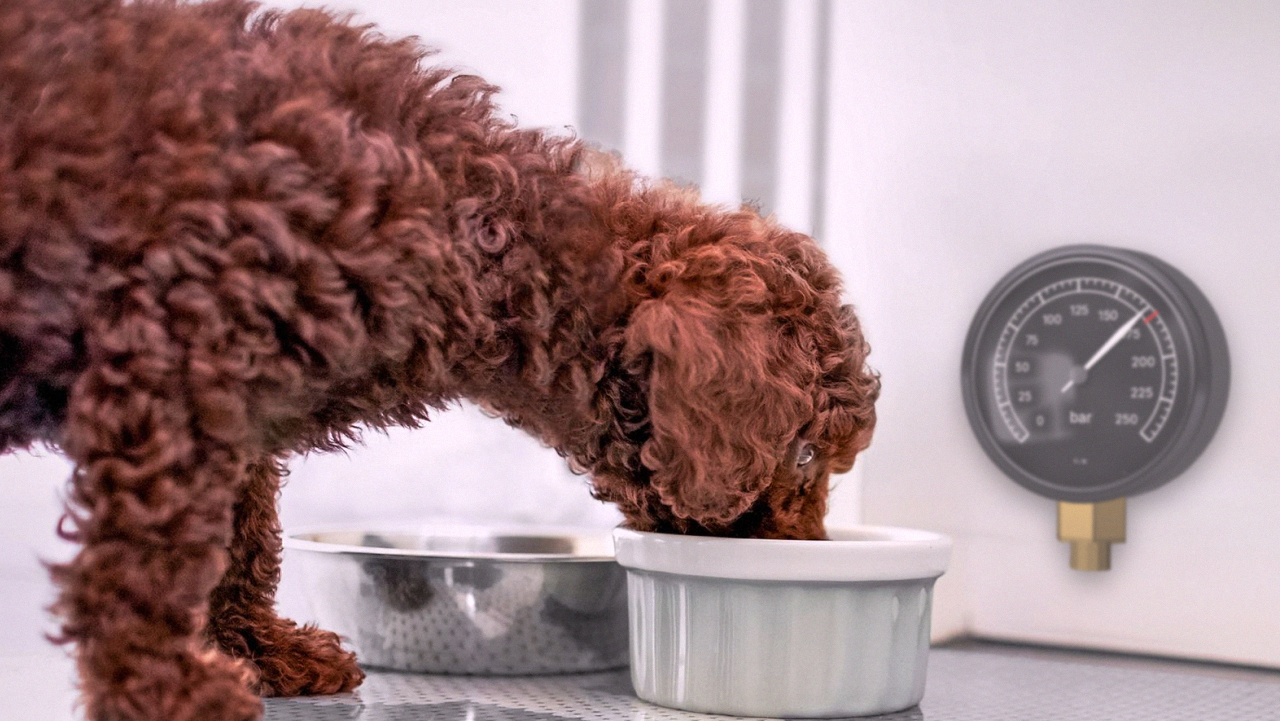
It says 170 bar
